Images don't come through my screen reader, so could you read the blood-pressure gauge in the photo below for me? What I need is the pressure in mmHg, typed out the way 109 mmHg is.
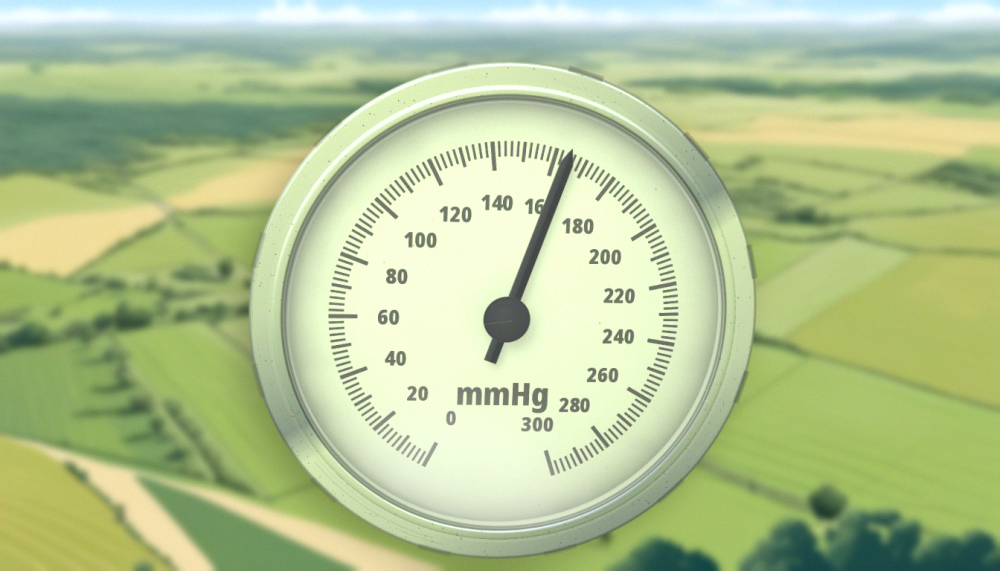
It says 164 mmHg
